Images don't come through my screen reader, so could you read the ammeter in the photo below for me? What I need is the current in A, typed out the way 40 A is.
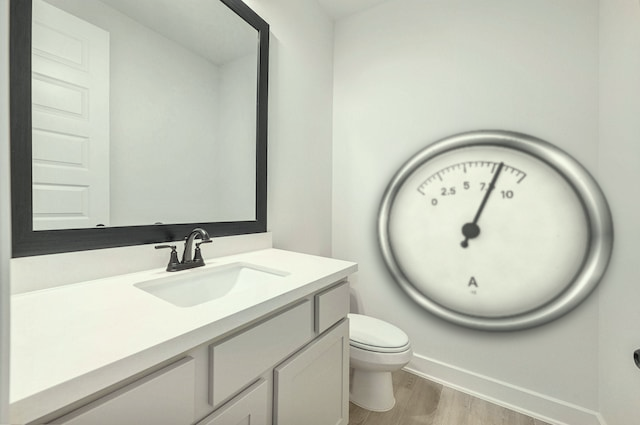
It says 8 A
